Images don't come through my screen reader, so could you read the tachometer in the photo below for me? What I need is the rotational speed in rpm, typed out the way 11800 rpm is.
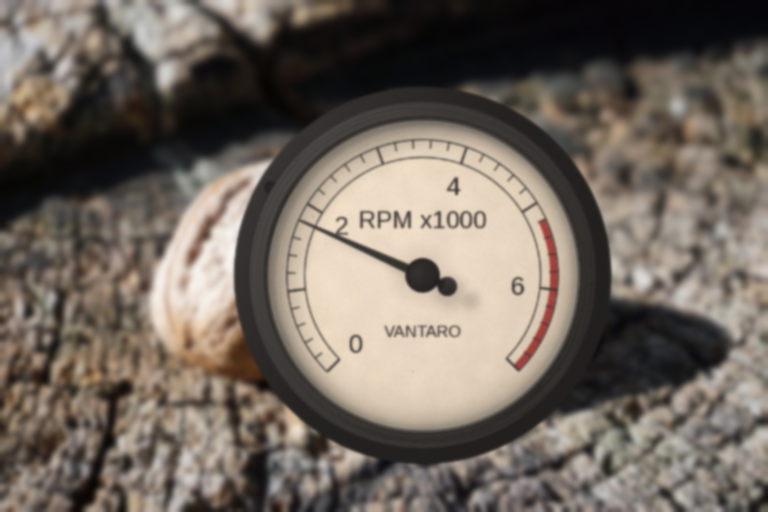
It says 1800 rpm
